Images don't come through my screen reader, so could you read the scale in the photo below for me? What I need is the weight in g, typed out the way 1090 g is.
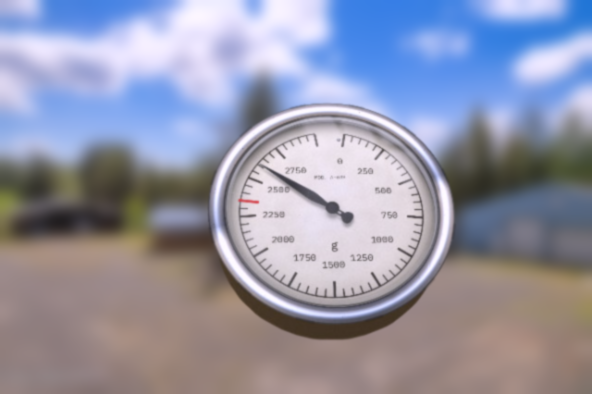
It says 2600 g
